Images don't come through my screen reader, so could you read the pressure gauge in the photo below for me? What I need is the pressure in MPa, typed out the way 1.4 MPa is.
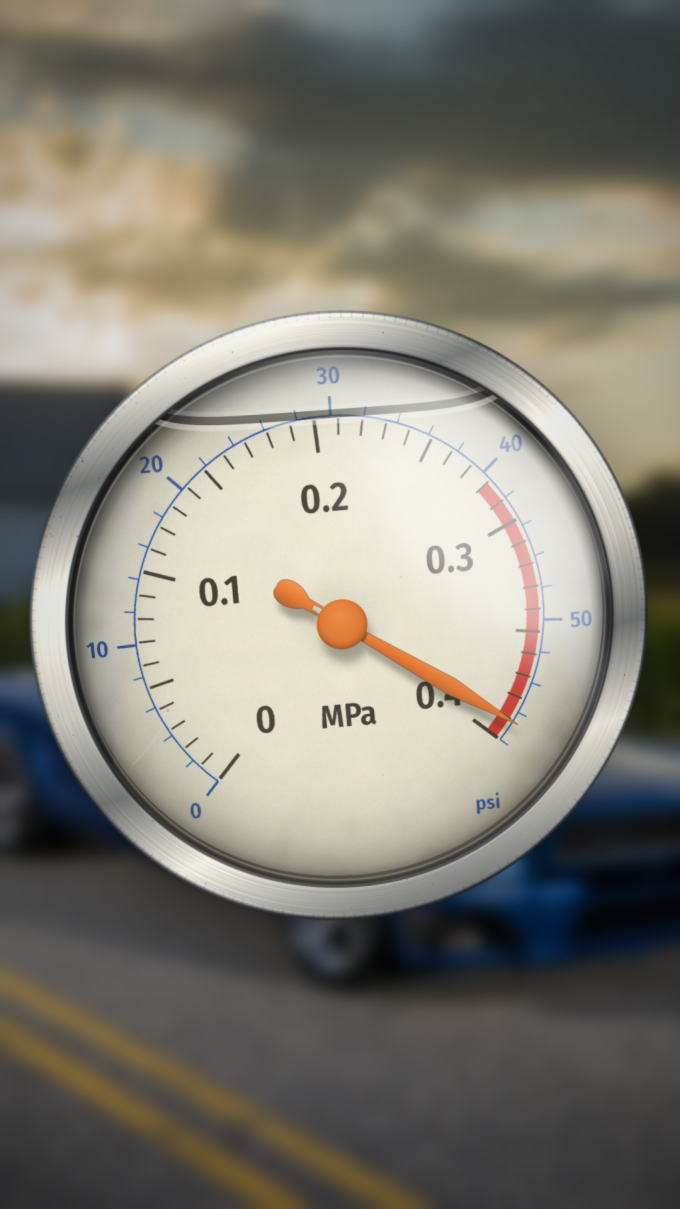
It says 0.39 MPa
